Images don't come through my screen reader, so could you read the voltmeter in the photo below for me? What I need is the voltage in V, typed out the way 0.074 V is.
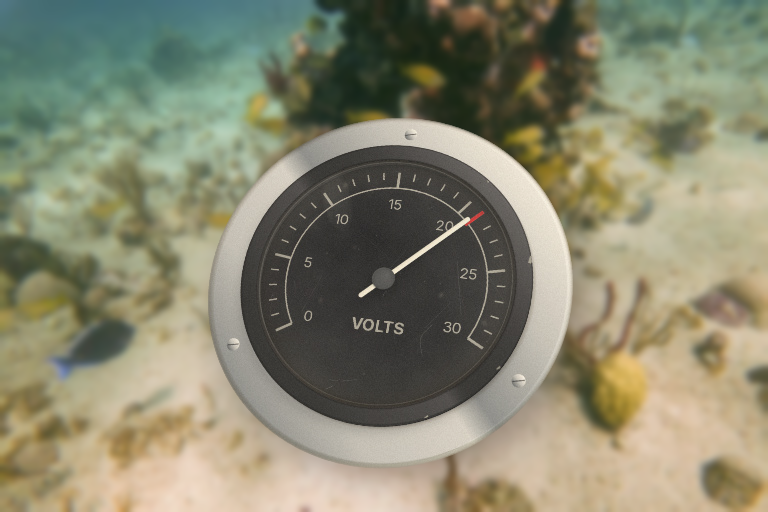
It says 21 V
